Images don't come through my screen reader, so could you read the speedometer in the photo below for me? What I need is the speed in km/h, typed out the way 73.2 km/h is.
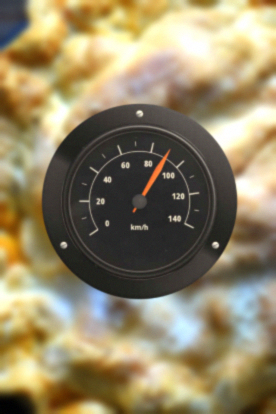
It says 90 km/h
